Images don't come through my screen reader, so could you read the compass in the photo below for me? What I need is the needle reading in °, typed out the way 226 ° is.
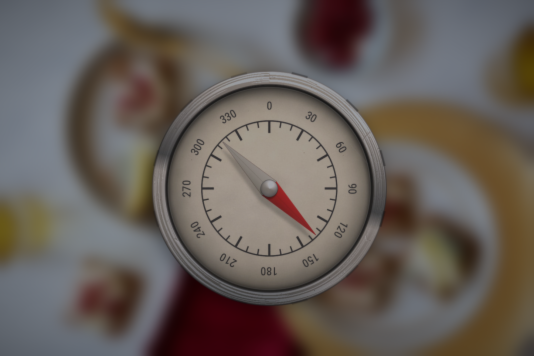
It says 135 °
